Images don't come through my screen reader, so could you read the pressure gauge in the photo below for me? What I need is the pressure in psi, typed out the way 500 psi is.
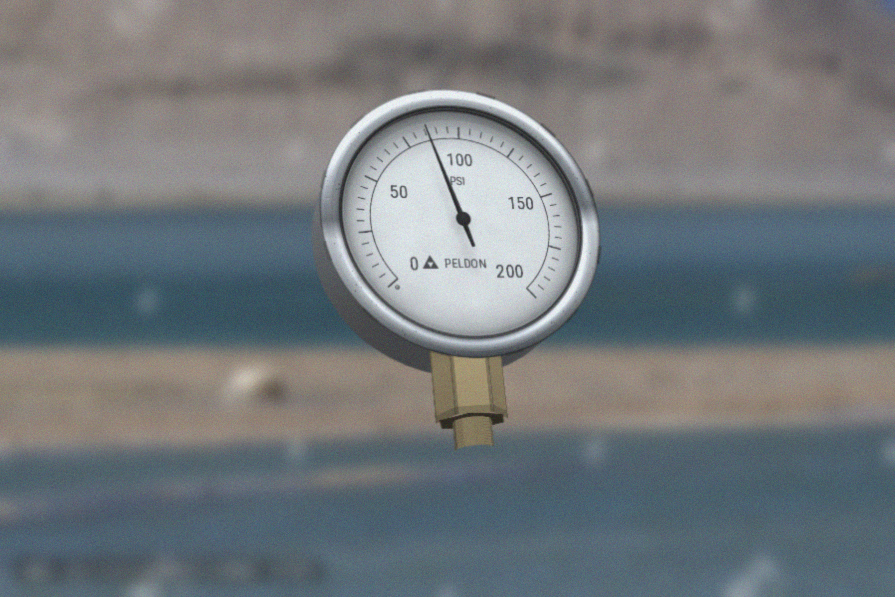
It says 85 psi
